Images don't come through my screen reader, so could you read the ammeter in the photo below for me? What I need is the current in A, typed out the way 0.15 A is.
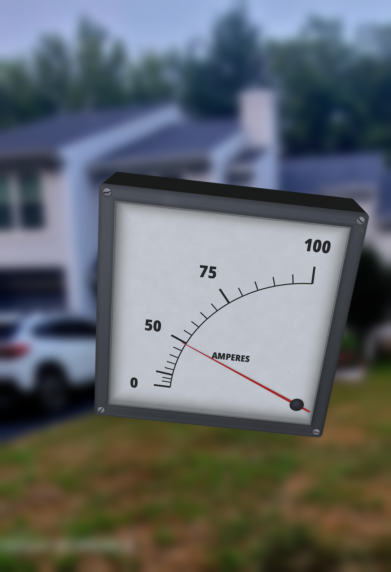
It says 50 A
